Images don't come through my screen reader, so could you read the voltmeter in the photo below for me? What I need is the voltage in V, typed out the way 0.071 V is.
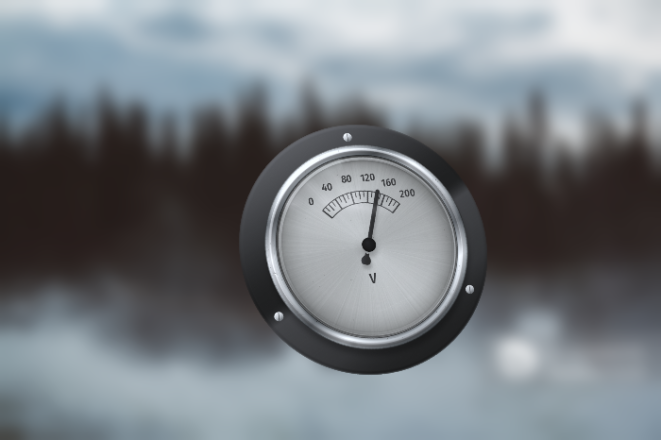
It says 140 V
